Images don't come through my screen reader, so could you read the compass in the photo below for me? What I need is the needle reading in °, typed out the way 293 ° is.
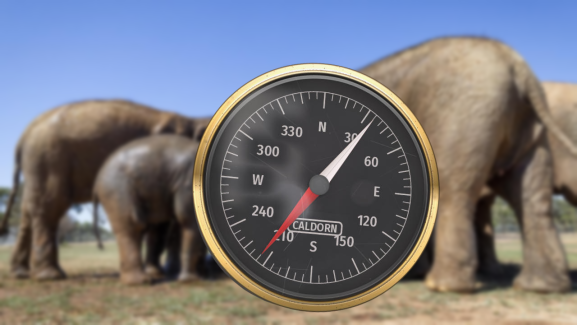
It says 215 °
